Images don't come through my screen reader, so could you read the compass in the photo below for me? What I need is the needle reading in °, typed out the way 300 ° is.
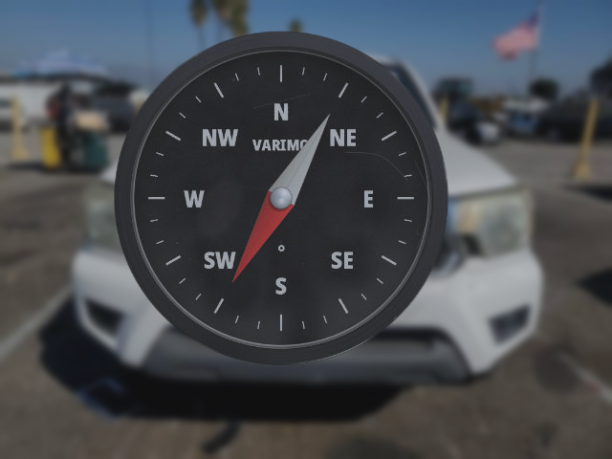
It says 210 °
